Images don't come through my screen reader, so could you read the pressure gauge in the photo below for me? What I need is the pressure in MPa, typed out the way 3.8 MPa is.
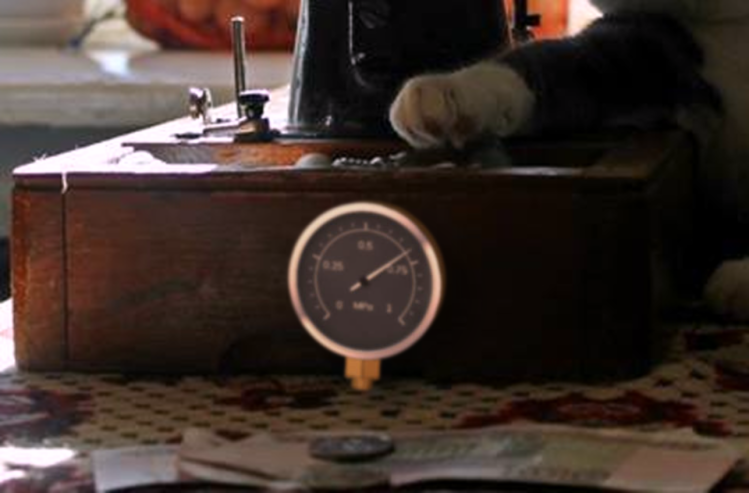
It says 0.7 MPa
